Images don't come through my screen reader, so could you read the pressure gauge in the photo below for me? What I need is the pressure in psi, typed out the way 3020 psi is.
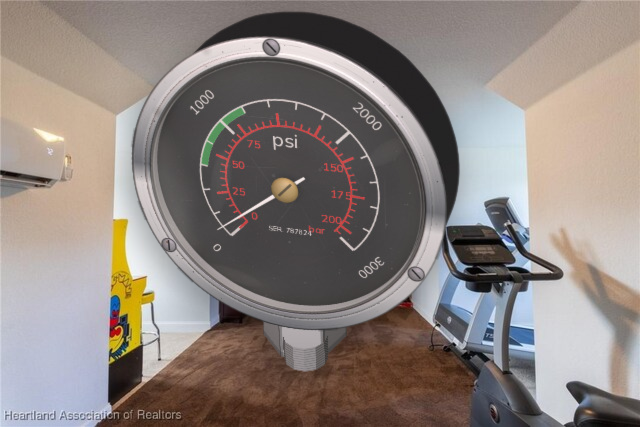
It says 100 psi
